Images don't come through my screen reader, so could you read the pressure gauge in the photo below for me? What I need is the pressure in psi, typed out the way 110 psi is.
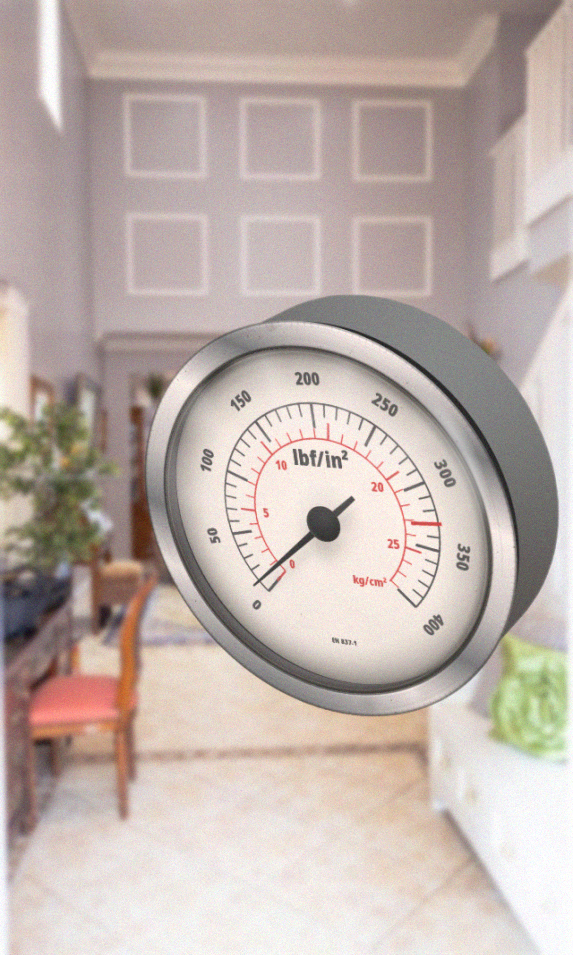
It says 10 psi
